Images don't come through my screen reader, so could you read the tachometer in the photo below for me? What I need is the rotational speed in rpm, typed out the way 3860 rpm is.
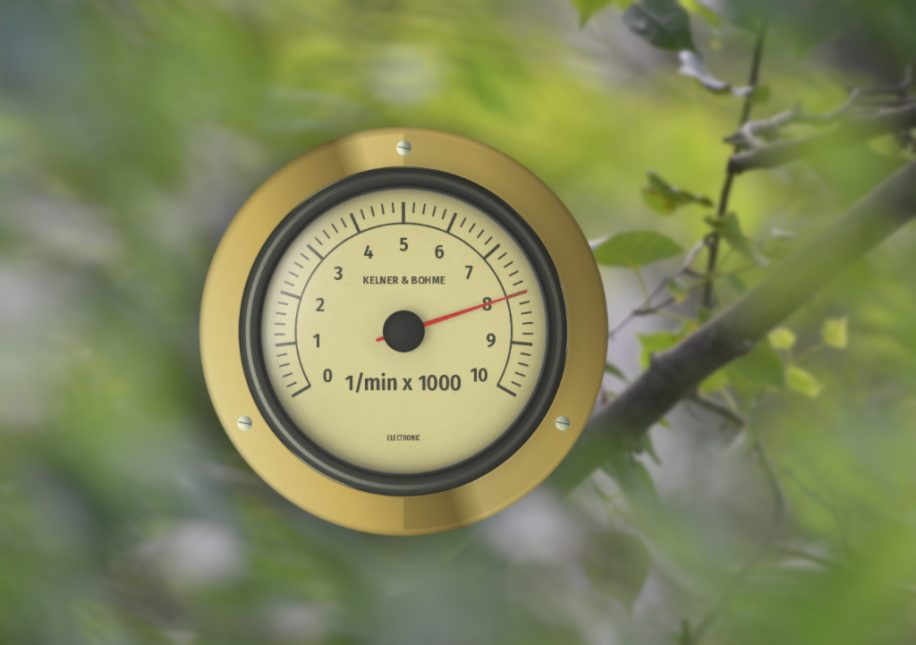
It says 8000 rpm
